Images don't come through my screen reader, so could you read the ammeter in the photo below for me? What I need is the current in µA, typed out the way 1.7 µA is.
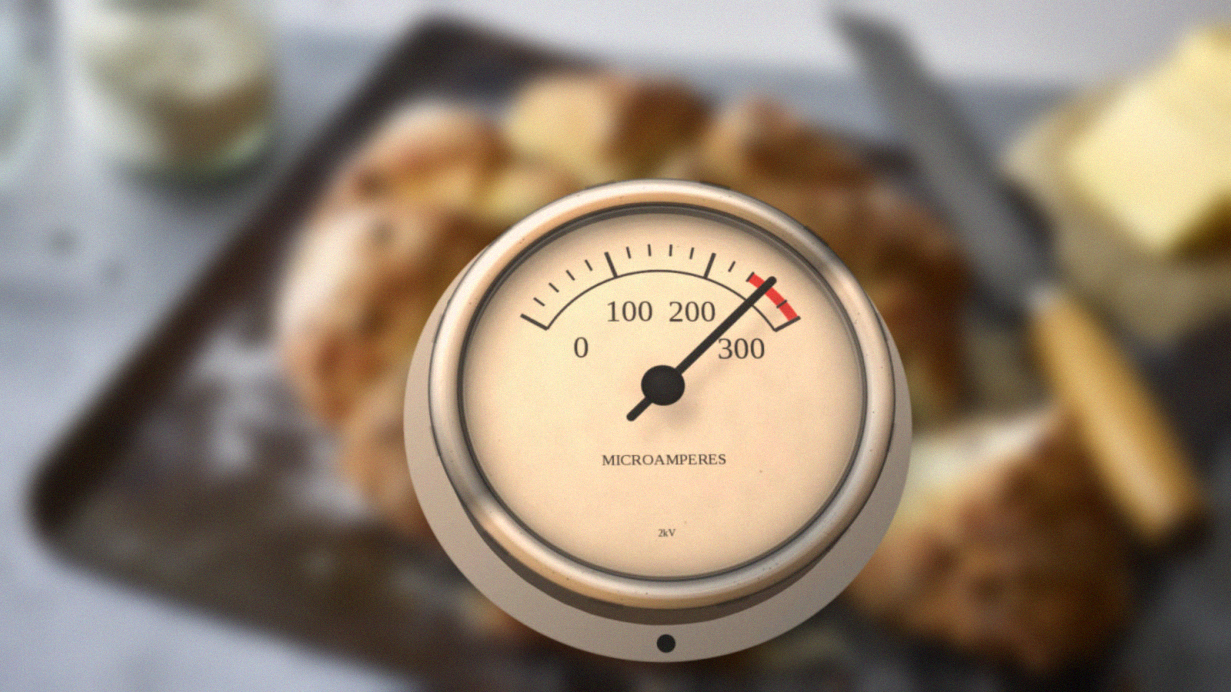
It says 260 µA
